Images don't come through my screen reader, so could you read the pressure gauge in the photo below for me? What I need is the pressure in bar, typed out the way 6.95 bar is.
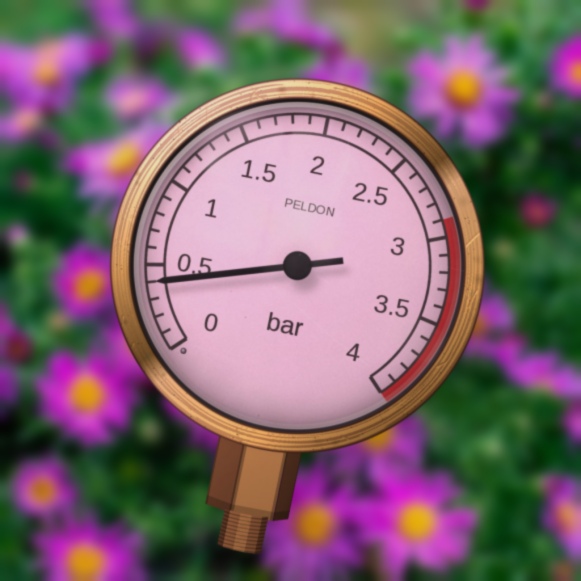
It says 0.4 bar
